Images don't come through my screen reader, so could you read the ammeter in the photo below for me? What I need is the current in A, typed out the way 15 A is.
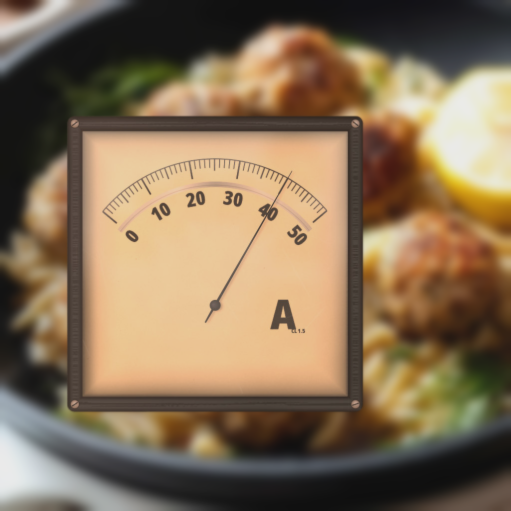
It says 40 A
